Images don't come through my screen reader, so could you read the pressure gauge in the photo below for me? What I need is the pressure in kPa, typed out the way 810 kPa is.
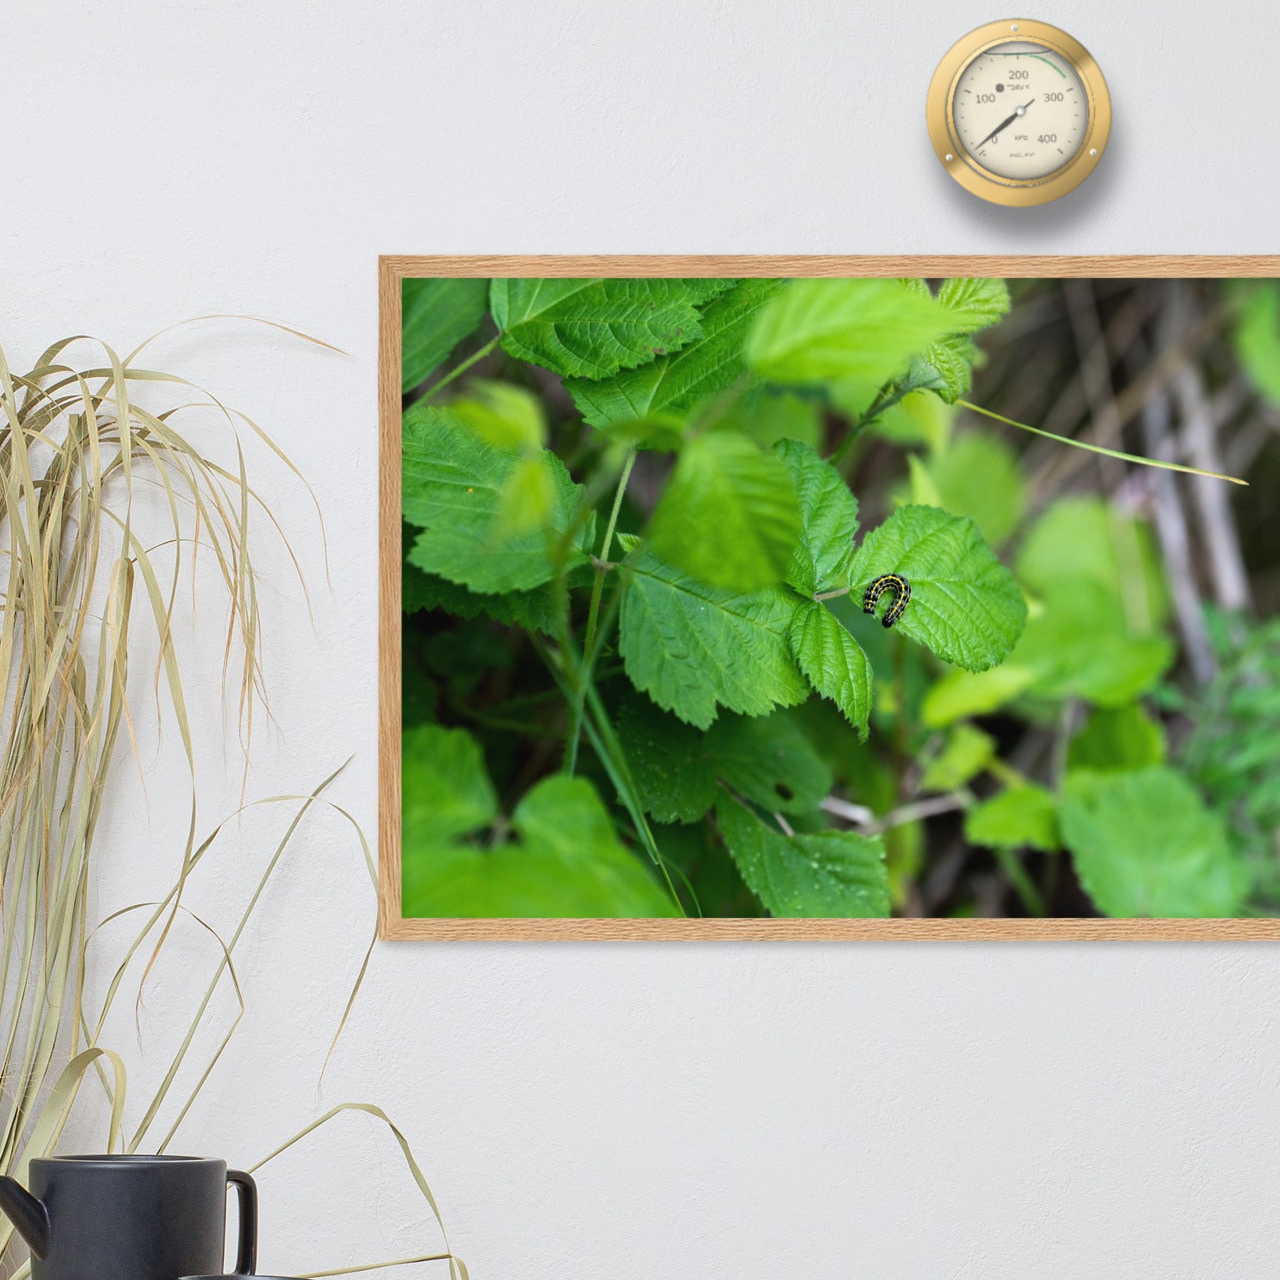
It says 10 kPa
